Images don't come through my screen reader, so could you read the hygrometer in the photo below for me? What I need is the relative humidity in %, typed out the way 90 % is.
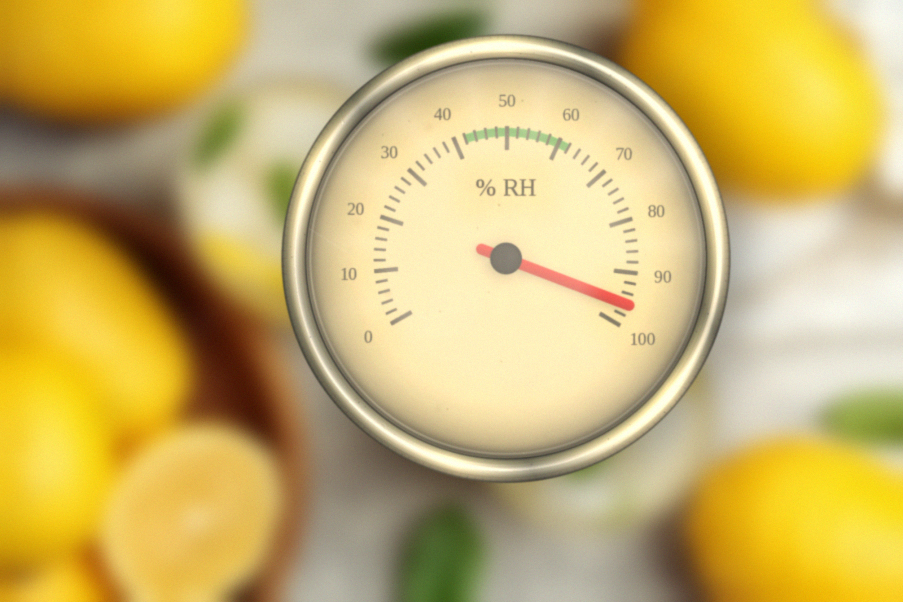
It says 96 %
